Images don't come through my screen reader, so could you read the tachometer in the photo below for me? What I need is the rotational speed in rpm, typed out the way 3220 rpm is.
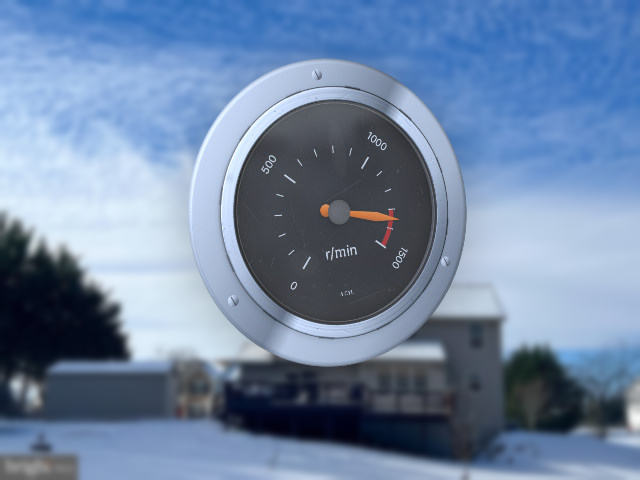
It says 1350 rpm
